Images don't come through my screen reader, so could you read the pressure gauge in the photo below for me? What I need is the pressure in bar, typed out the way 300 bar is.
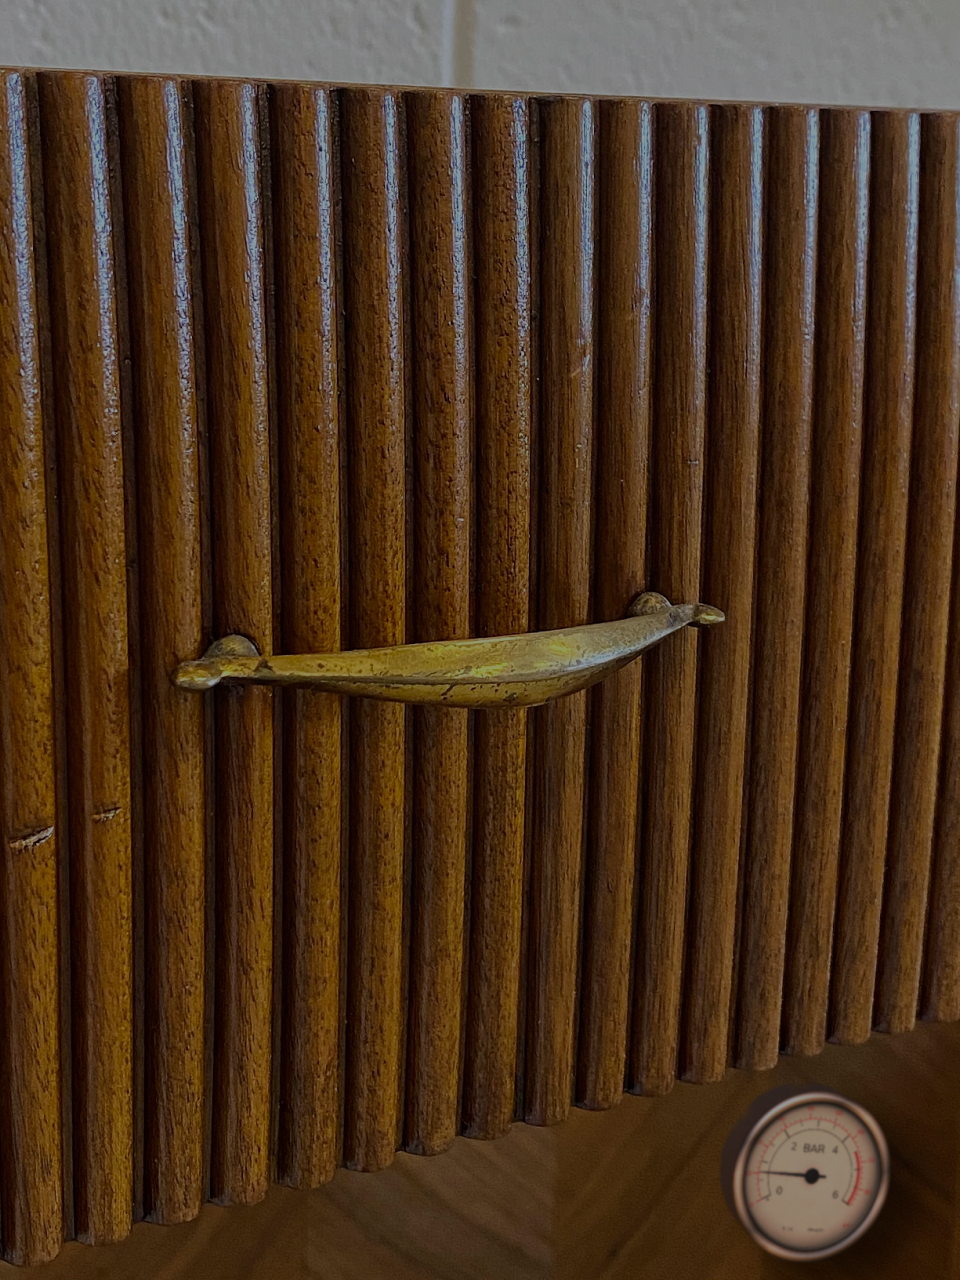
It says 0.75 bar
